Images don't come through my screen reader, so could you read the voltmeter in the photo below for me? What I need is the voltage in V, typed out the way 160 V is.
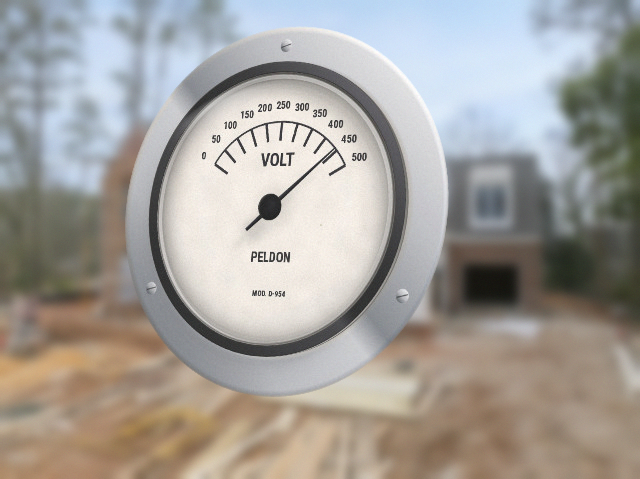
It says 450 V
